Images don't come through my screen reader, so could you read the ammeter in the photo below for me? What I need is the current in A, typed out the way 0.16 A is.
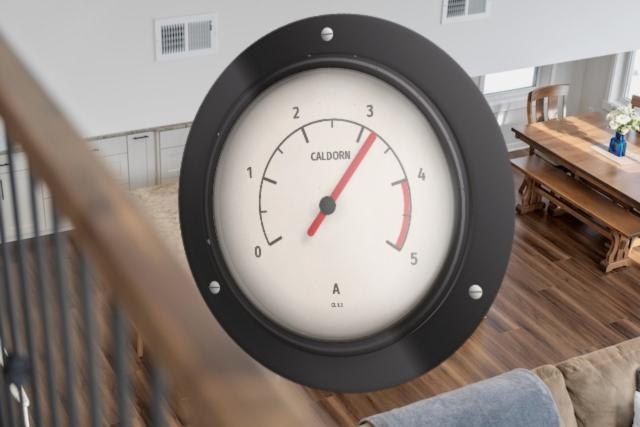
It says 3.25 A
